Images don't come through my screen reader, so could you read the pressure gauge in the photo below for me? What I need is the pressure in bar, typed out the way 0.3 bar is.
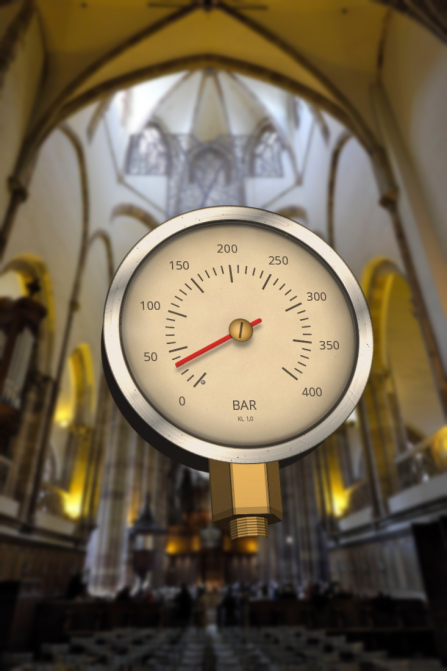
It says 30 bar
